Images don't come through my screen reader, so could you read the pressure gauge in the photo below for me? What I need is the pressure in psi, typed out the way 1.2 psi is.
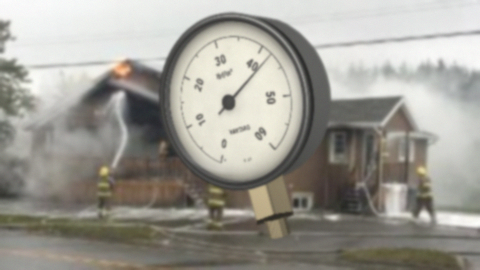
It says 42.5 psi
